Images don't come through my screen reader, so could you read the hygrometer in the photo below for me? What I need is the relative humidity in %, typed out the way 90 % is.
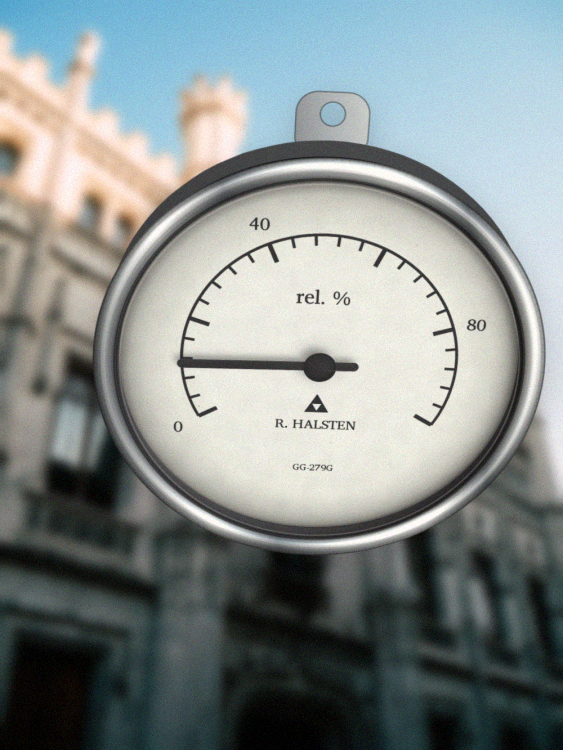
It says 12 %
